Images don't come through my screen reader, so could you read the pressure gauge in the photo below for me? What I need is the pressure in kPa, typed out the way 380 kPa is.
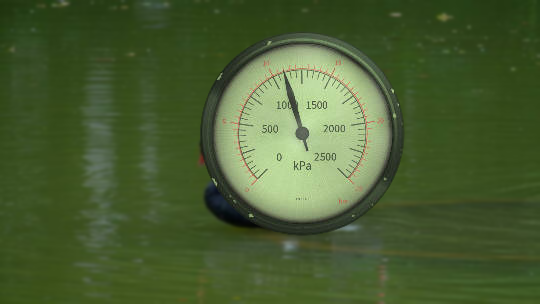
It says 1100 kPa
